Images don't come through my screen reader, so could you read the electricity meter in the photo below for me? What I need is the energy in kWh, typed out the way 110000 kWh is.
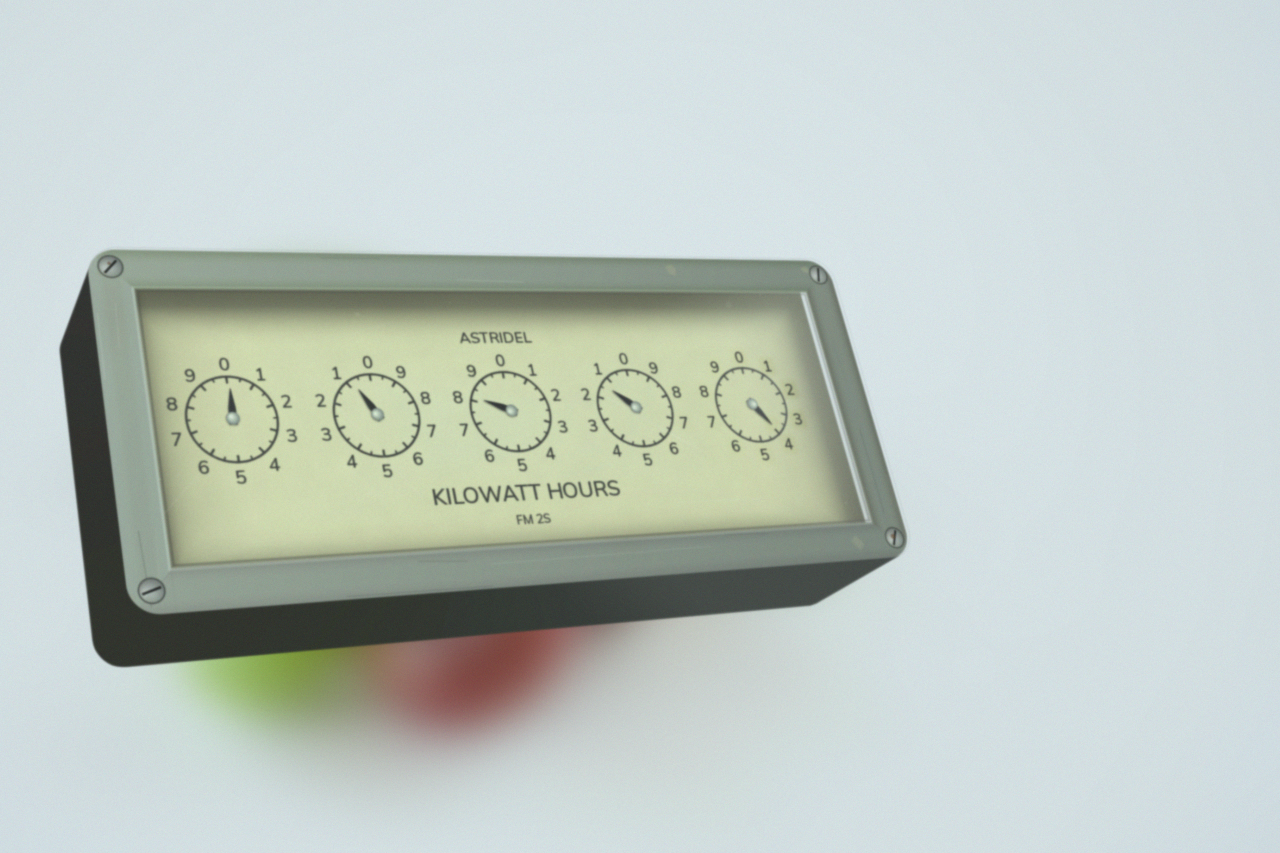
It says 814 kWh
